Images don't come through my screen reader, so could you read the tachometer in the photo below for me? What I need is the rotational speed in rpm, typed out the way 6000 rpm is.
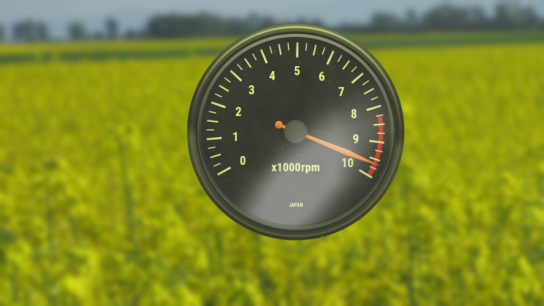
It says 9625 rpm
